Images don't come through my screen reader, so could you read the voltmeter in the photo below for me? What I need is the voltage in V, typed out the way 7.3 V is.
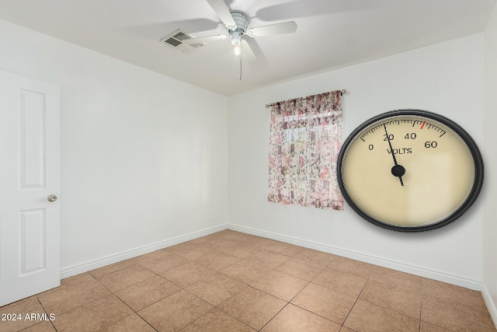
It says 20 V
